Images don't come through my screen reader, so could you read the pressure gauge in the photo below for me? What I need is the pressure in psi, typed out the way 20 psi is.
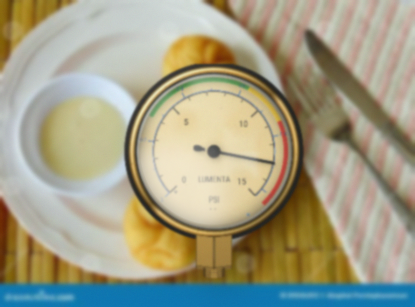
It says 13 psi
